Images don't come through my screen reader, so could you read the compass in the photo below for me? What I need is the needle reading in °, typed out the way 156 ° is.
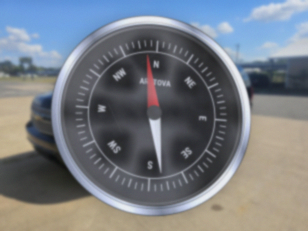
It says 350 °
